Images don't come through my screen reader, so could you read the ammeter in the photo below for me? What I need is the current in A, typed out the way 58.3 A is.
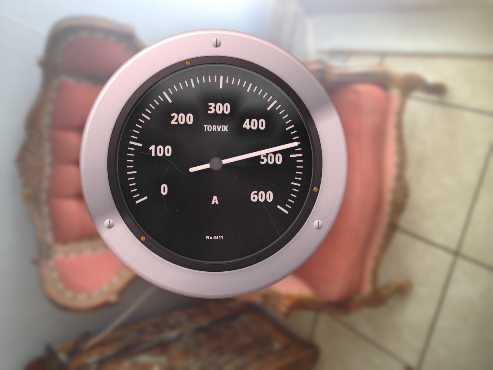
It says 480 A
